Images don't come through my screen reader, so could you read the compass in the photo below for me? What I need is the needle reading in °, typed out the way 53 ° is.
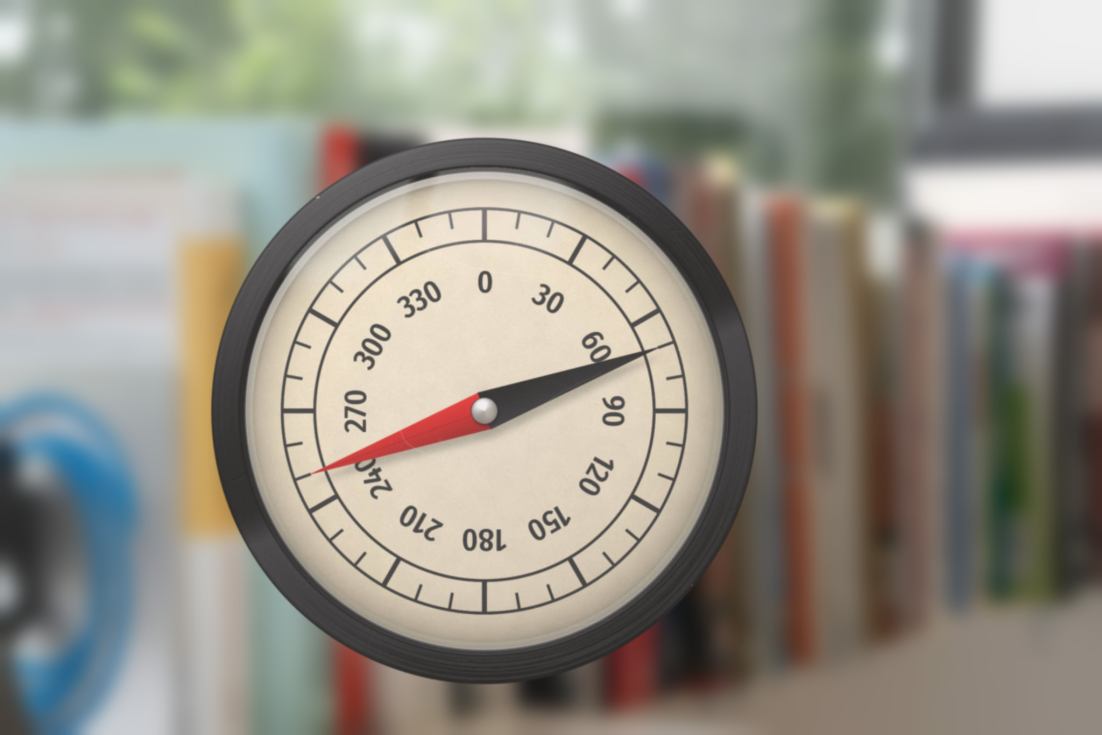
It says 250 °
